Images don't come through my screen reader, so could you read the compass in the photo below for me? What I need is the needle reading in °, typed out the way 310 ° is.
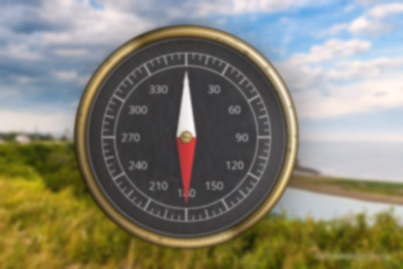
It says 180 °
